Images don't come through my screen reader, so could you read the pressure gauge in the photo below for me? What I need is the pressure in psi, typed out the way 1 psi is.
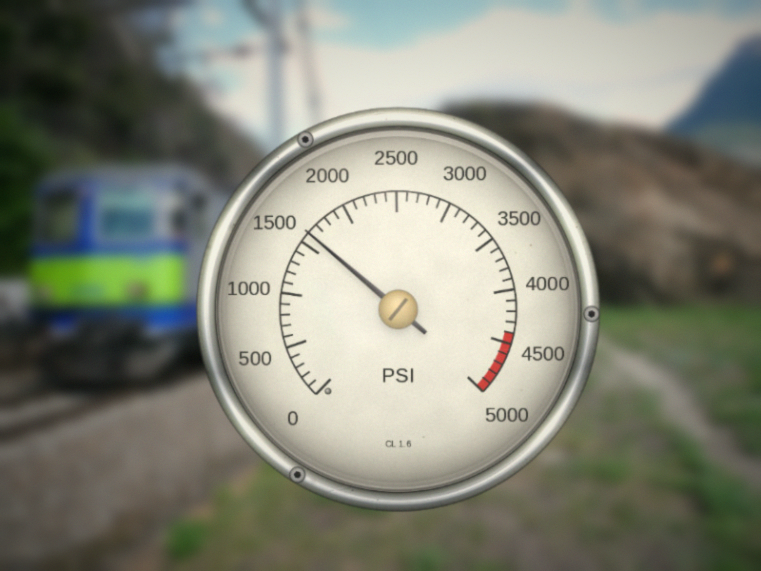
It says 1600 psi
